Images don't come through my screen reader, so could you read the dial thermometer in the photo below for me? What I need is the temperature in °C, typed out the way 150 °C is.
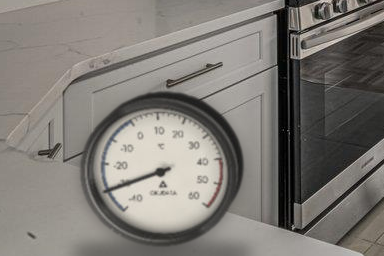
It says -30 °C
